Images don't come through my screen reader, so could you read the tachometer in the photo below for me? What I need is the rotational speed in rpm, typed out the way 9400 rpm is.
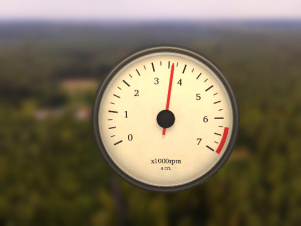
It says 3625 rpm
